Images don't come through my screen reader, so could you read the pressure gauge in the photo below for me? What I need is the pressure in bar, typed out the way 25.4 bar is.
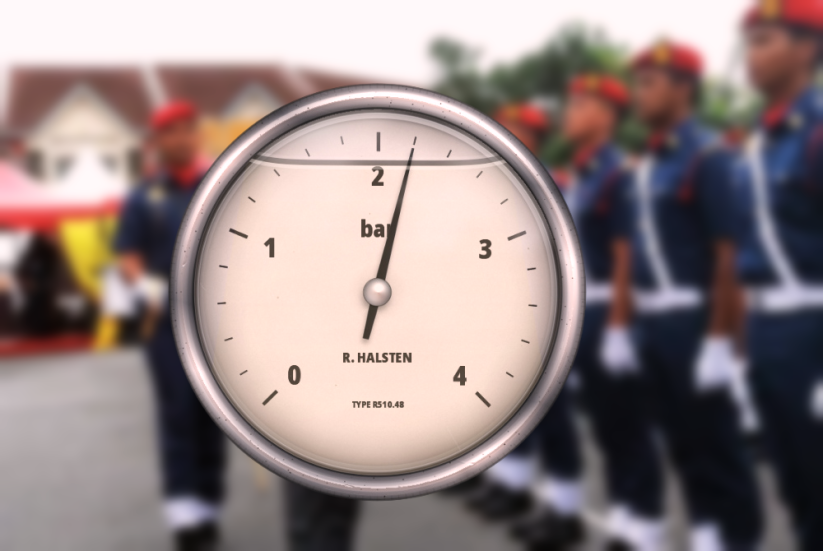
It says 2.2 bar
